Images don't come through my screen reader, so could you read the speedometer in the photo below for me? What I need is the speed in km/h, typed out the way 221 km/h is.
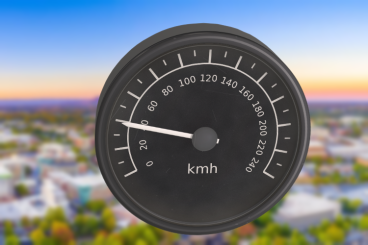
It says 40 km/h
